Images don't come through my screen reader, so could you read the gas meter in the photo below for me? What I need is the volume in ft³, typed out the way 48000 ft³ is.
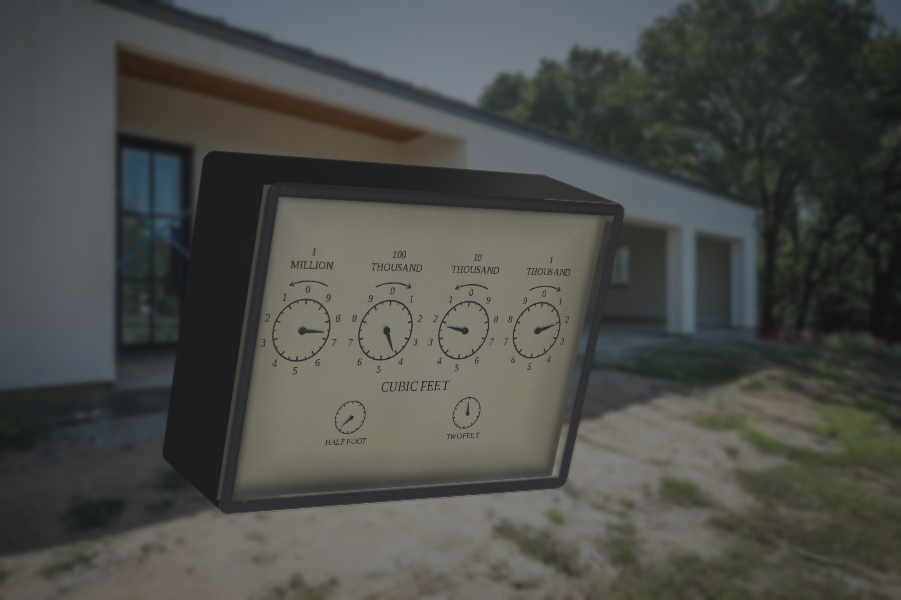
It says 742200 ft³
